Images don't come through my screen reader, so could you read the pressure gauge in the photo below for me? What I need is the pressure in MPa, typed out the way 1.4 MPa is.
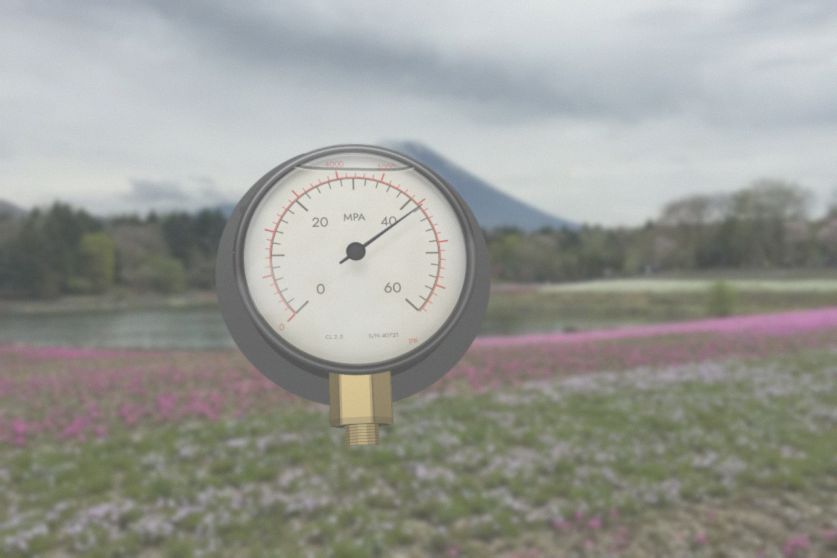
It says 42 MPa
